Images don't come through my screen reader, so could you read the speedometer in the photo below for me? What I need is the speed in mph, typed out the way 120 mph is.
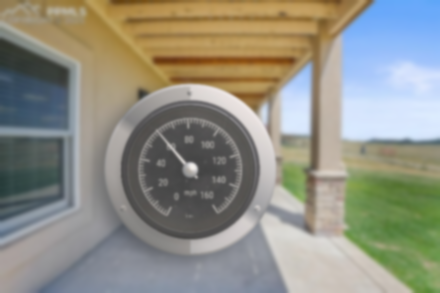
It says 60 mph
